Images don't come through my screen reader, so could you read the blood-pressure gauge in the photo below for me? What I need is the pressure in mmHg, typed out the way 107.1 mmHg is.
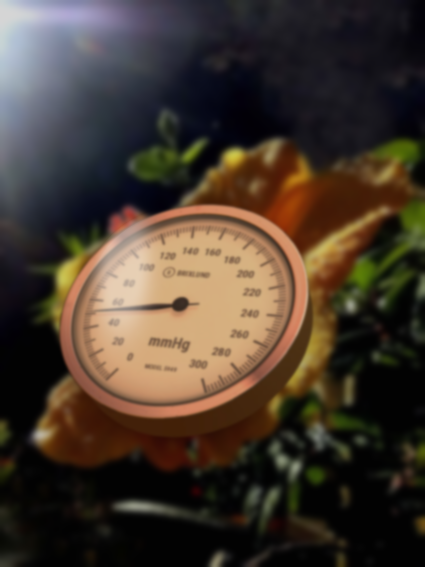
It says 50 mmHg
